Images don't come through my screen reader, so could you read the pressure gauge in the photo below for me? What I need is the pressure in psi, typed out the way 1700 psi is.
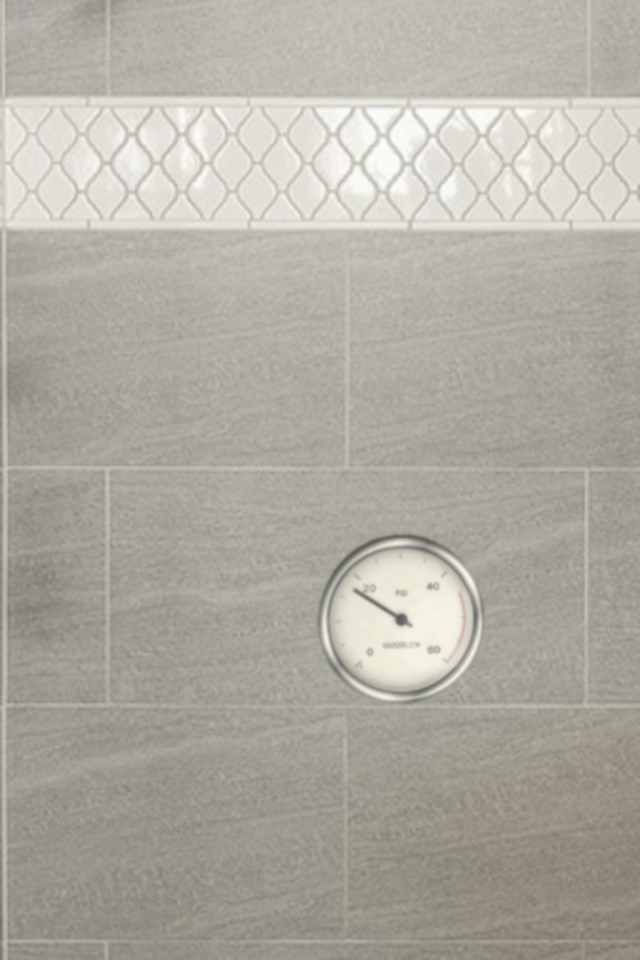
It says 17.5 psi
